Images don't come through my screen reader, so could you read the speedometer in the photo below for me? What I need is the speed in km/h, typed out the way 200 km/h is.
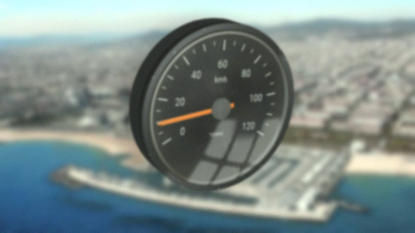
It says 10 km/h
